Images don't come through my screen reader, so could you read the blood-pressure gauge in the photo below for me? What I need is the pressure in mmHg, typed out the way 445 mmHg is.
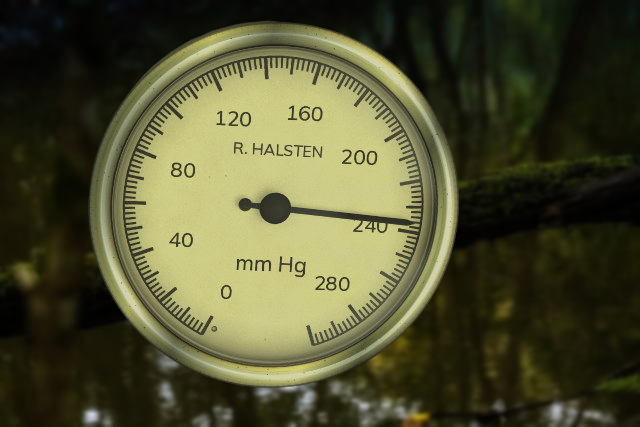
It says 236 mmHg
